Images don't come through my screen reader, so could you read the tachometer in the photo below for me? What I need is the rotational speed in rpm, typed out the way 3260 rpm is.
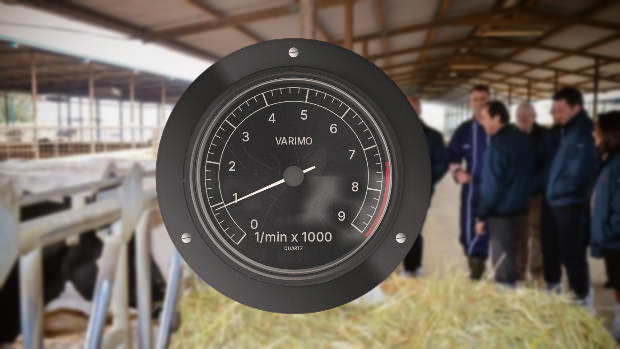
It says 900 rpm
